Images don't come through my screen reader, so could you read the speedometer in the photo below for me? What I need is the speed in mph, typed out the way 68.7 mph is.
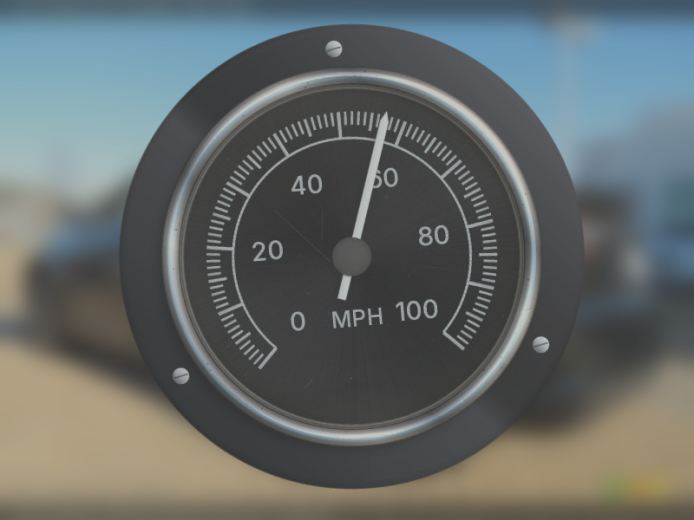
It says 57 mph
